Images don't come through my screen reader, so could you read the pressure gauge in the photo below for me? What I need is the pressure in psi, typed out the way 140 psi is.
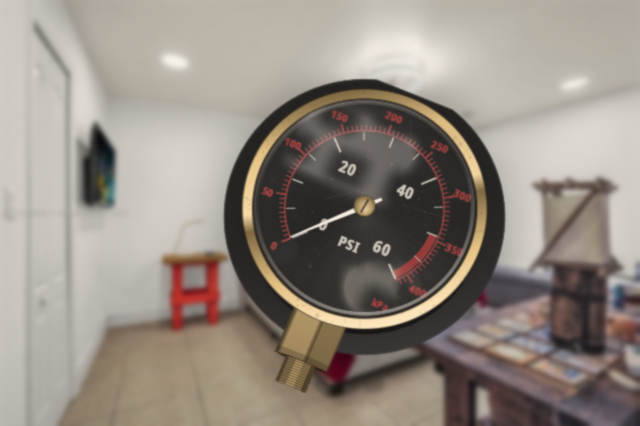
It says 0 psi
